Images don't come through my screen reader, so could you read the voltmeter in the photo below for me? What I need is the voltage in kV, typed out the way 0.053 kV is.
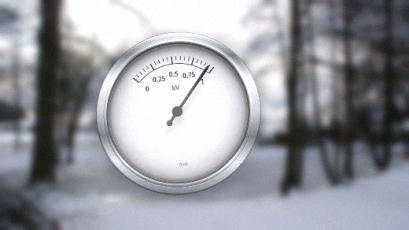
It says 0.95 kV
